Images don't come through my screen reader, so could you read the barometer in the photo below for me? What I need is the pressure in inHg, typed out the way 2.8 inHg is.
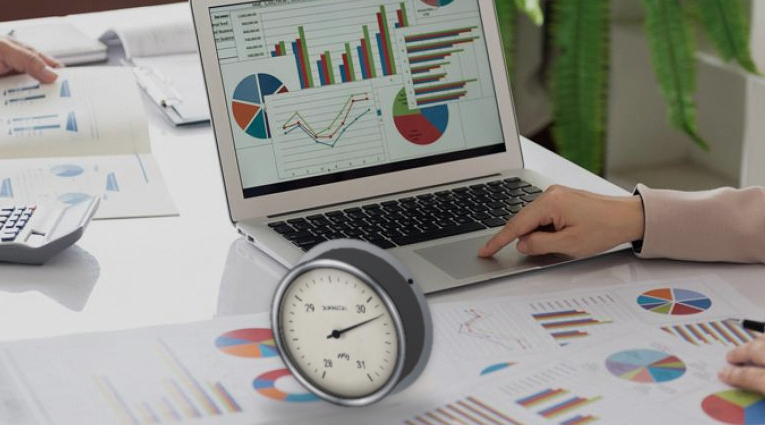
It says 30.2 inHg
